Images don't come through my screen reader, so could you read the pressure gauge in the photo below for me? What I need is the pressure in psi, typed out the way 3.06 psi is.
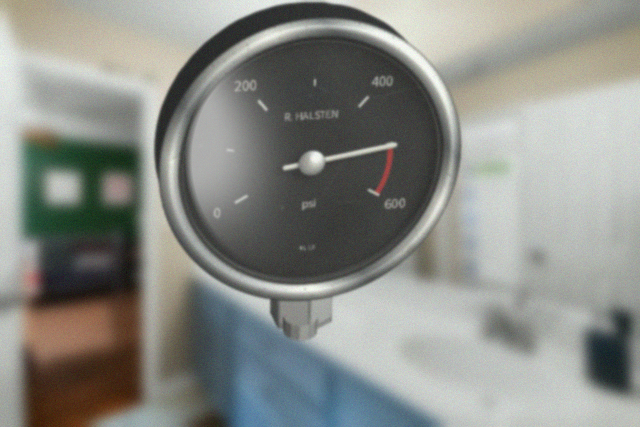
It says 500 psi
